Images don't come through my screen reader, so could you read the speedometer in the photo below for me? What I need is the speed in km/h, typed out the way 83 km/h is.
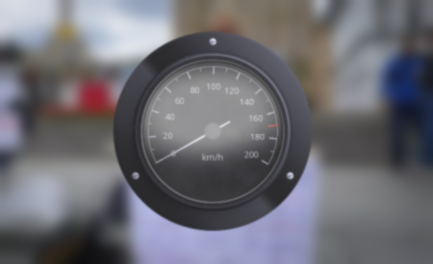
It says 0 km/h
